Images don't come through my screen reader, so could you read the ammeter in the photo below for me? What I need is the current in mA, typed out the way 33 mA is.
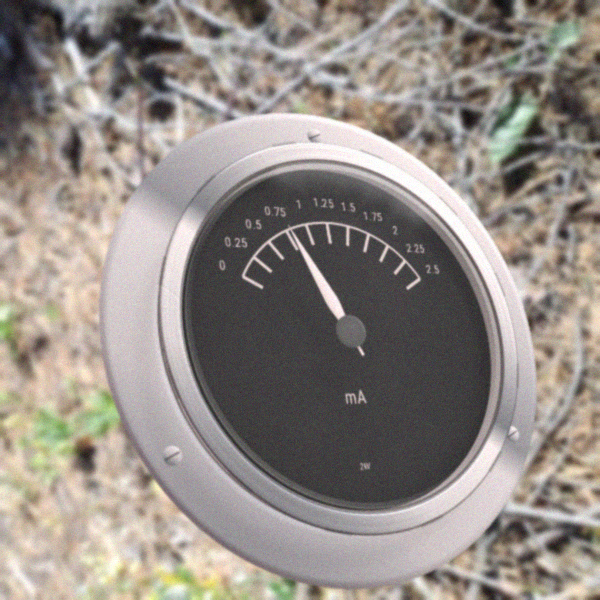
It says 0.75 mA
